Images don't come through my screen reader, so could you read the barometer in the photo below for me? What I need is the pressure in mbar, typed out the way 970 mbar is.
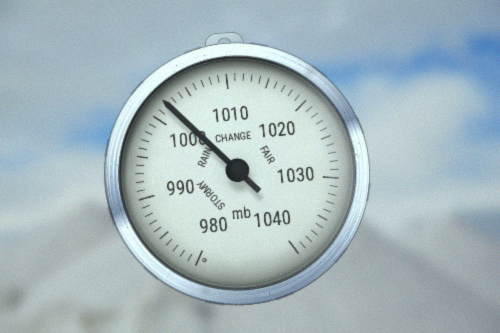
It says 1002 mbar
